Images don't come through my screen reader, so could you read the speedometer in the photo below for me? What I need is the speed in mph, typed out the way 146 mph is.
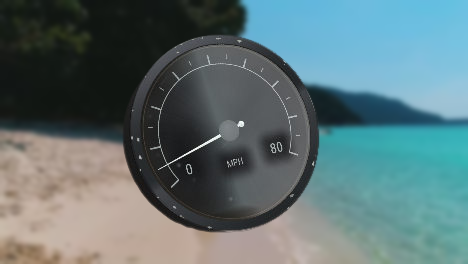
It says 5 mph
